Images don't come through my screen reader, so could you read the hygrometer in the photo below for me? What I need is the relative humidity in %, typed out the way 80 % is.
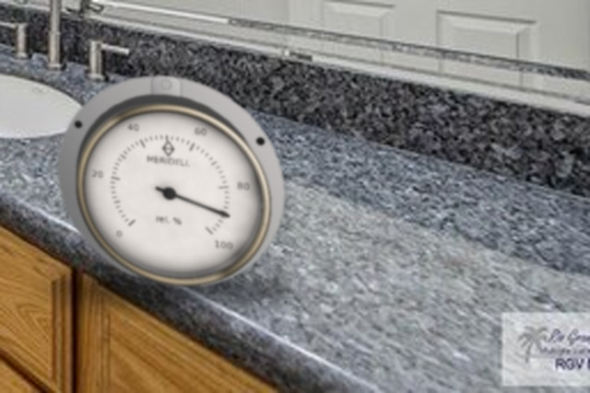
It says 90 %
